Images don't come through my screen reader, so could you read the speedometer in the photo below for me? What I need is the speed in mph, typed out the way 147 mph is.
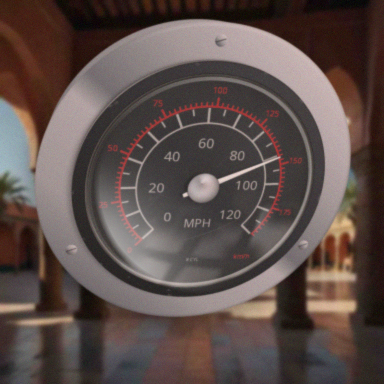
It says 90 mph
